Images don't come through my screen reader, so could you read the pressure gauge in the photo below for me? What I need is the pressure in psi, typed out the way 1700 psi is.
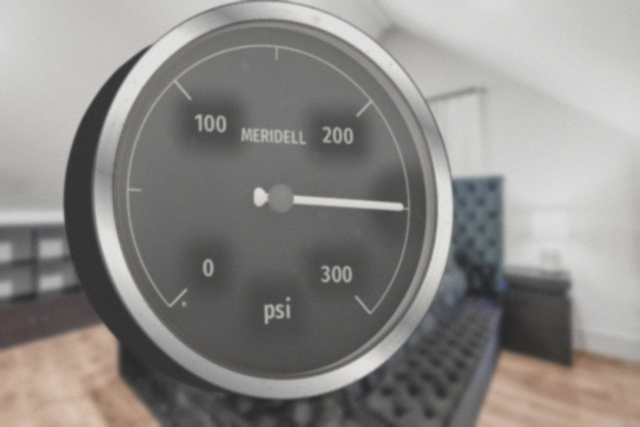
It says 250 psi
